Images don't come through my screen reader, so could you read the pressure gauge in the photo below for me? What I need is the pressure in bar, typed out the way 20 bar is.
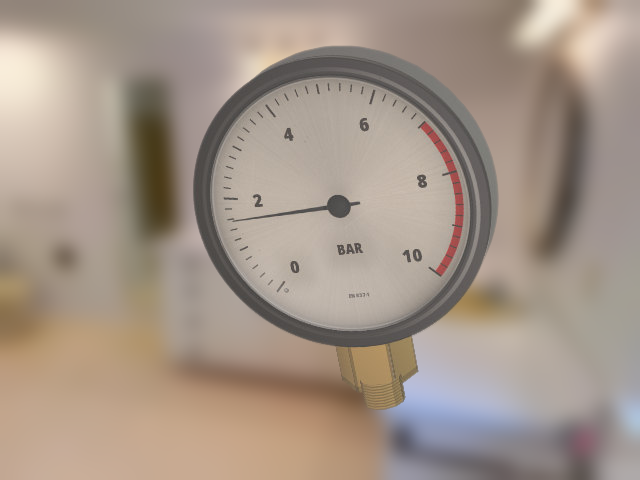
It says 1.6 bar
